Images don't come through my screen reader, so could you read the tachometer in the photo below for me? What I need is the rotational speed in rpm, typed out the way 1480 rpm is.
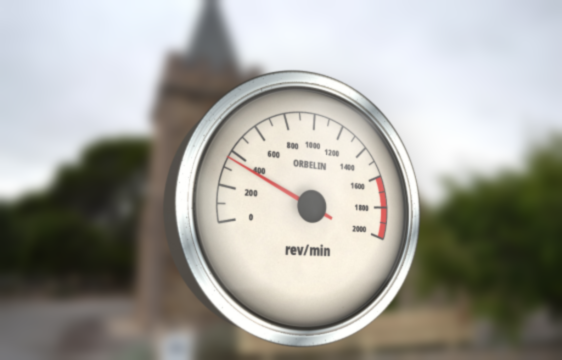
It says 350 rpm
